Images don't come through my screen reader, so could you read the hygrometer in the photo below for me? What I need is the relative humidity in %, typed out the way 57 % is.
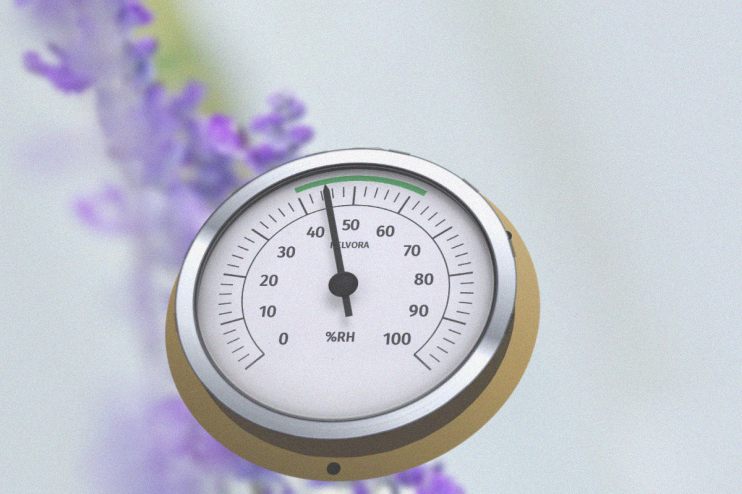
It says 45 %
